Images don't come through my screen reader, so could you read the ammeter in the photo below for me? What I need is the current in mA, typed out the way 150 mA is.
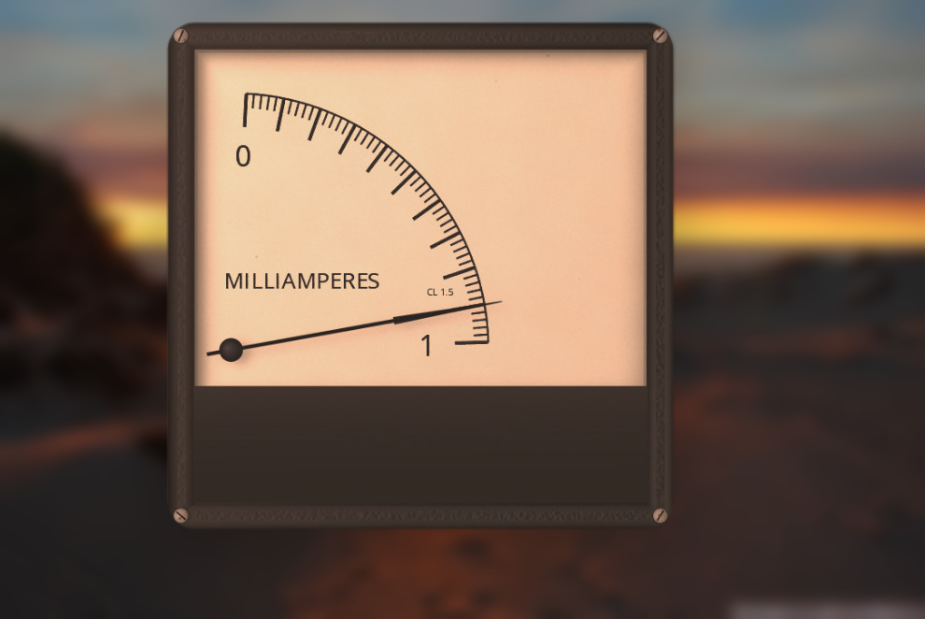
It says 0.9 mA
